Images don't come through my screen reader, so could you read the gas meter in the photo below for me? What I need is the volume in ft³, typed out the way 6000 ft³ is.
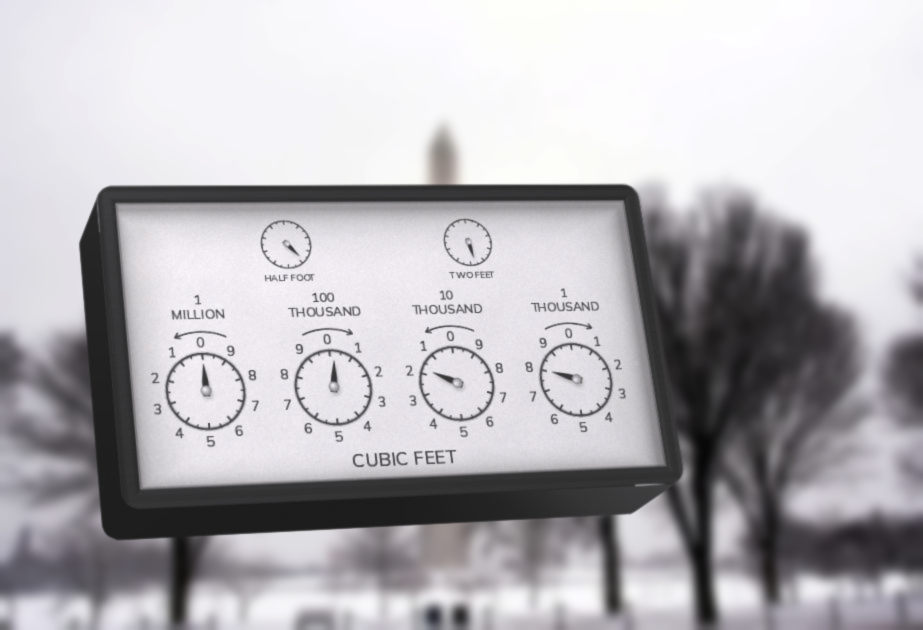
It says 1800 ft³
